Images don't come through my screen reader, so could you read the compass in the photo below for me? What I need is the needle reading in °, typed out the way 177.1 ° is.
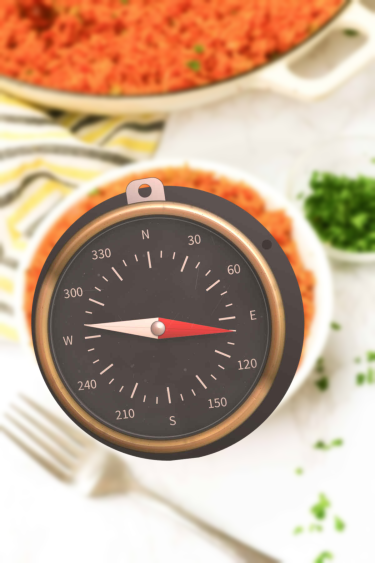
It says 100 °
